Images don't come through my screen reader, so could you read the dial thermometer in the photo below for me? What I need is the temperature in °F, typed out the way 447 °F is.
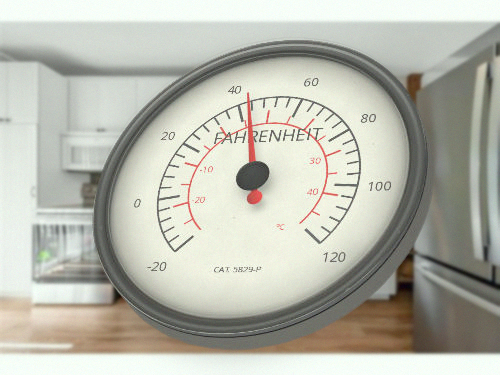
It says 44 °F
